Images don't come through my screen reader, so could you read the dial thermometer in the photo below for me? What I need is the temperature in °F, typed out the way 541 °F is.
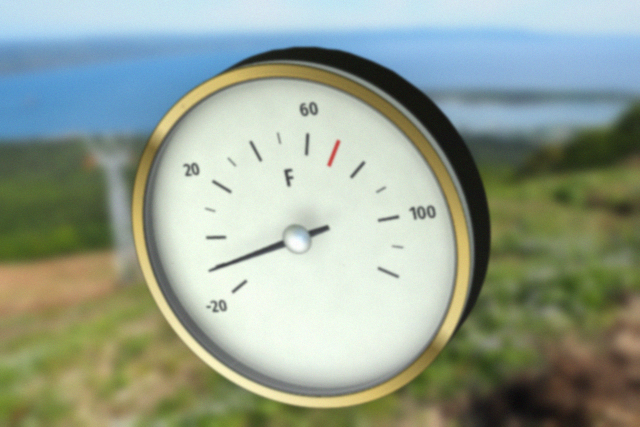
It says -10 °F
